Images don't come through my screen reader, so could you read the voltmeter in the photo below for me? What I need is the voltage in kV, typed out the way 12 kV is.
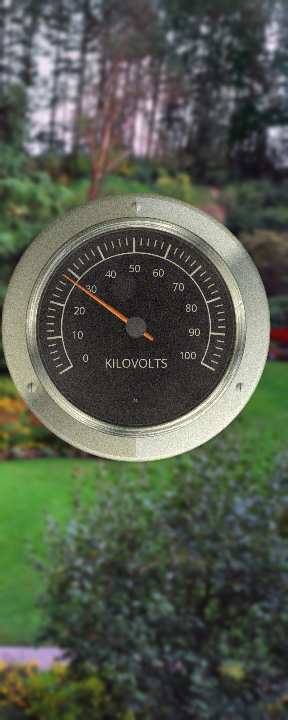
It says 28 kV
